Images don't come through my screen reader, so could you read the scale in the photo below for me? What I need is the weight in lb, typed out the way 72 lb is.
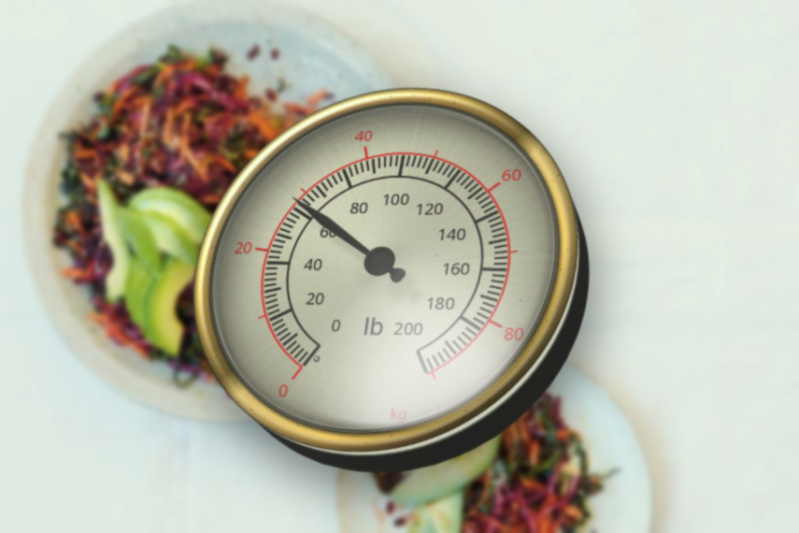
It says 62 lb
